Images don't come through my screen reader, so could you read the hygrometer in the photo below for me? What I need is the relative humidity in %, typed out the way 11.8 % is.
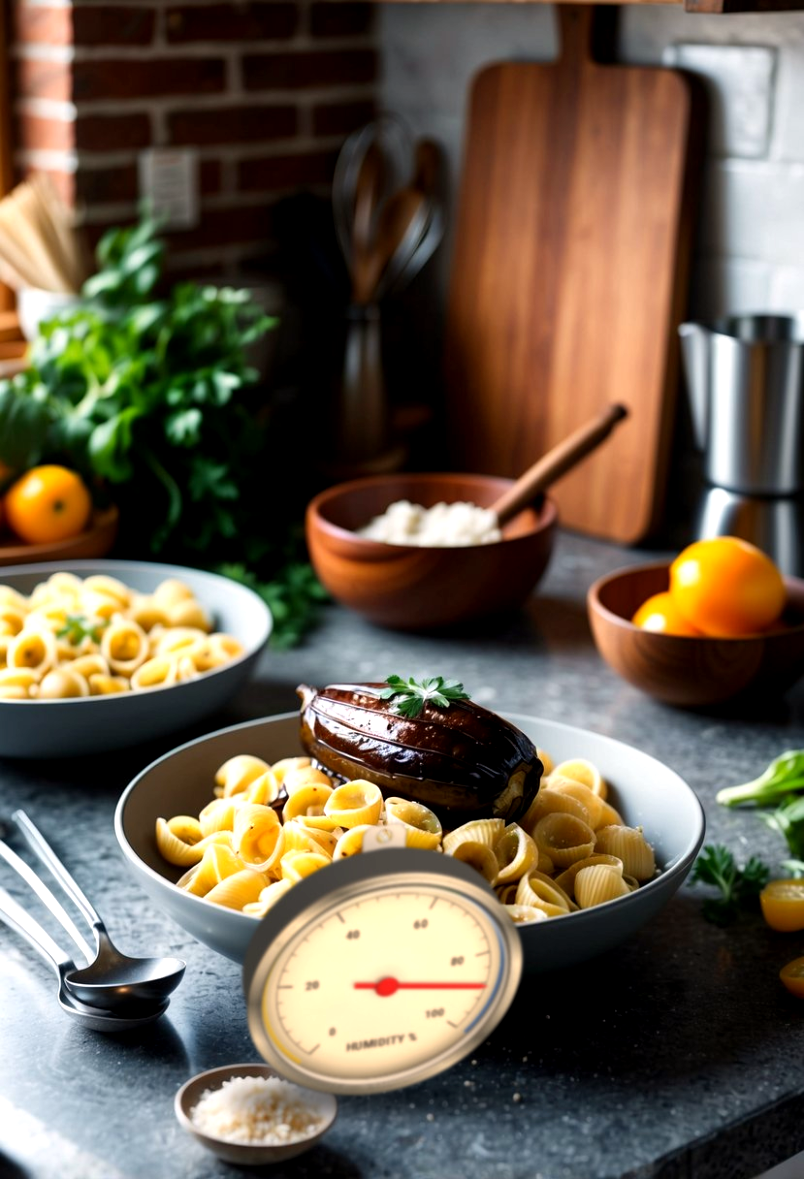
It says 88 %
